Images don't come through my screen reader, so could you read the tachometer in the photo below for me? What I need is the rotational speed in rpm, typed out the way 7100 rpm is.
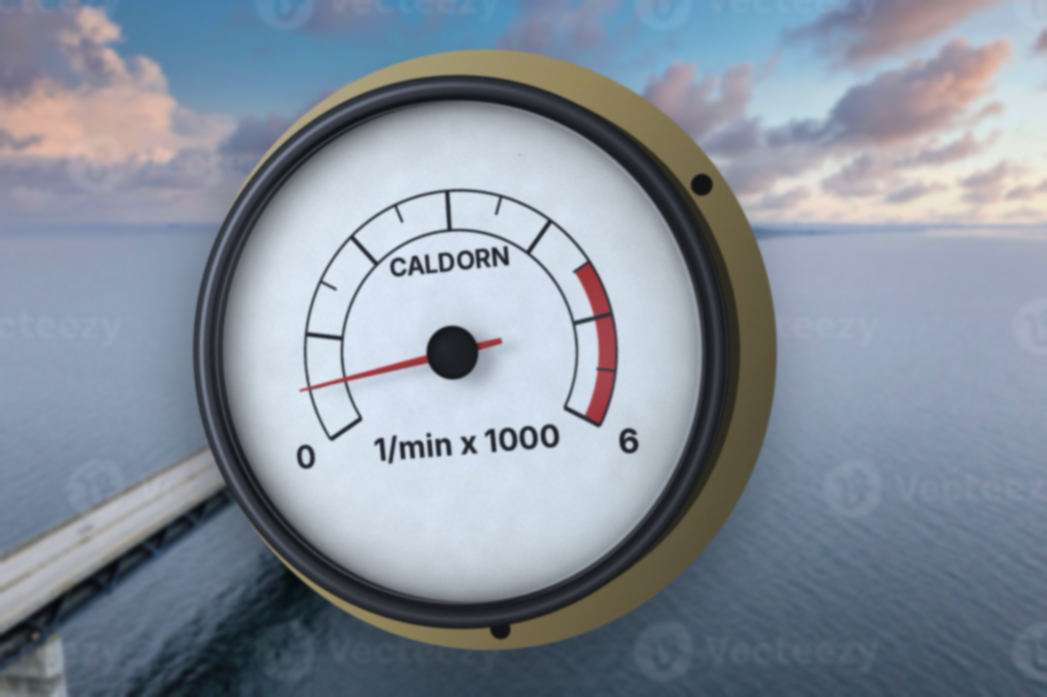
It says 500 rpm
